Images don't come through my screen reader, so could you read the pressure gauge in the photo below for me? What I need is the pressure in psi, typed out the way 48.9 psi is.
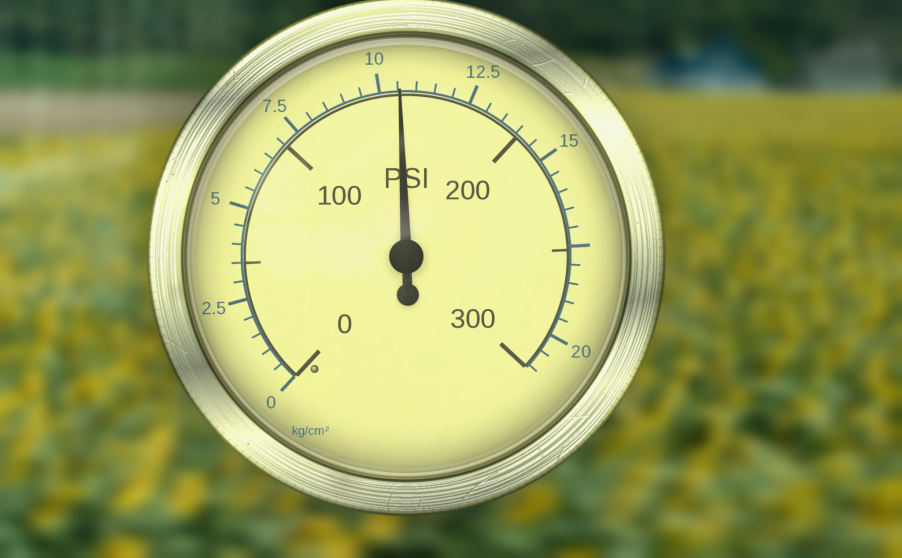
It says 150 psi
